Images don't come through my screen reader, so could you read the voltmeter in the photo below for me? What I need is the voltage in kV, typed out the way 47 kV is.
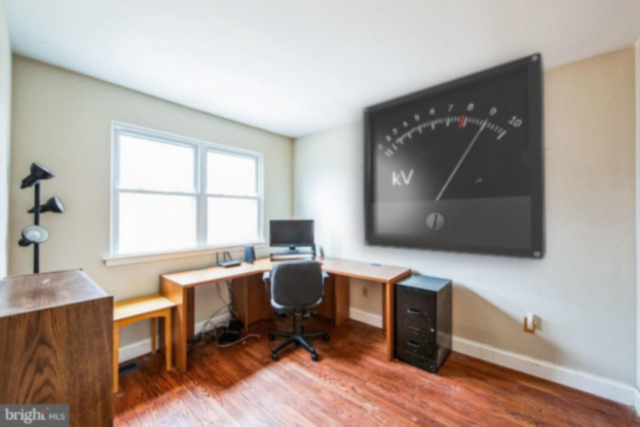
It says 9 kV
